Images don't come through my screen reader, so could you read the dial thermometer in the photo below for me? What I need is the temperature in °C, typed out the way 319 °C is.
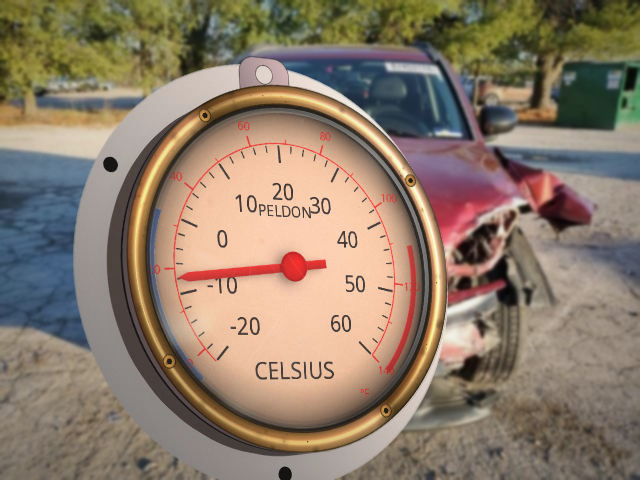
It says -8 °C
